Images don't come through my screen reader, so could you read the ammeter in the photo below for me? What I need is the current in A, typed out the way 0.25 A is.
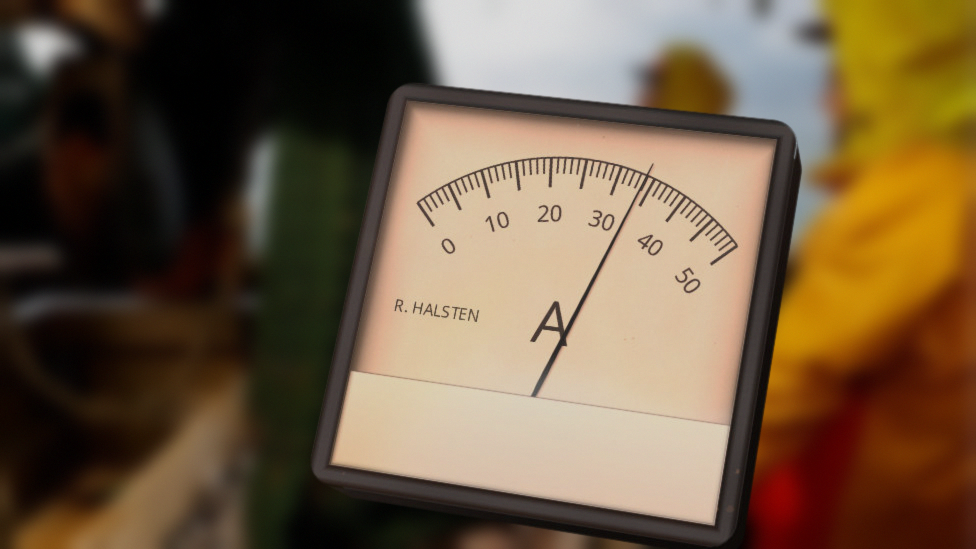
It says 34 A
